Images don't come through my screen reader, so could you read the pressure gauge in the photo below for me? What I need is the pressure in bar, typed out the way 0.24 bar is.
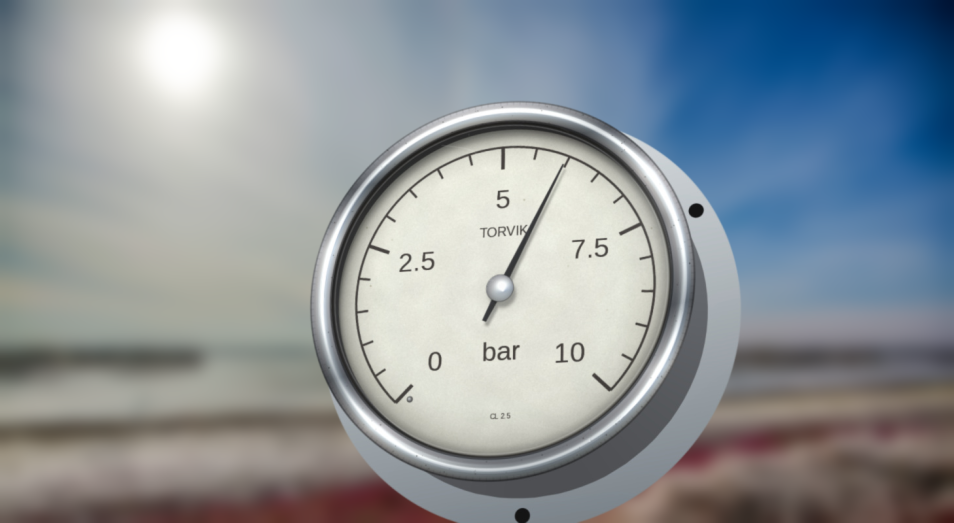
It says 6 bar
